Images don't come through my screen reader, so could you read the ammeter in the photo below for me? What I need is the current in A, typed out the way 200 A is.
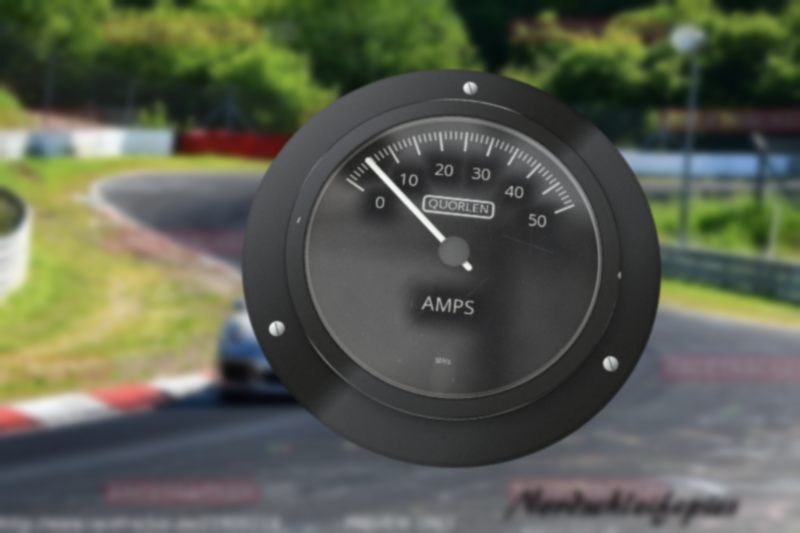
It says 5 A
